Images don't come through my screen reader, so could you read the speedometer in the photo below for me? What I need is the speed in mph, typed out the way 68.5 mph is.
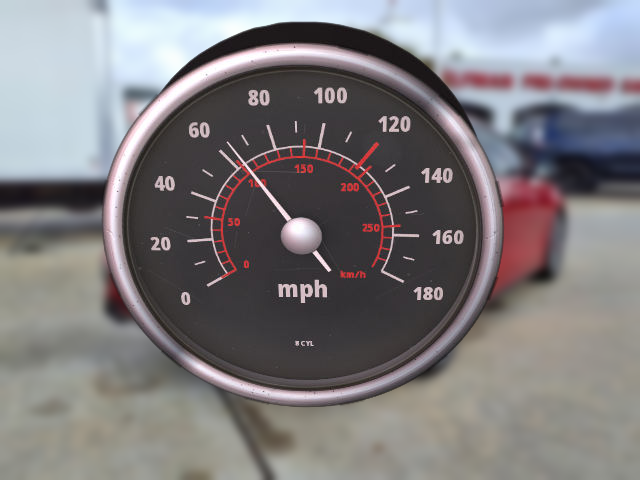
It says 65 mph
